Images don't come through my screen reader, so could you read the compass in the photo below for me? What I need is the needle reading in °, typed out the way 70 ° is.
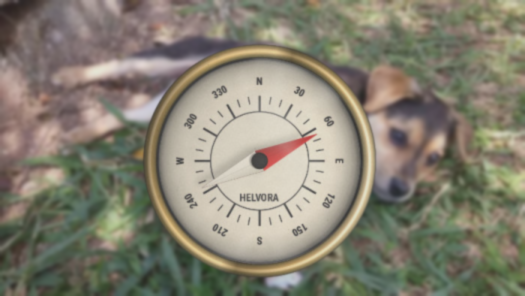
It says 65 °
